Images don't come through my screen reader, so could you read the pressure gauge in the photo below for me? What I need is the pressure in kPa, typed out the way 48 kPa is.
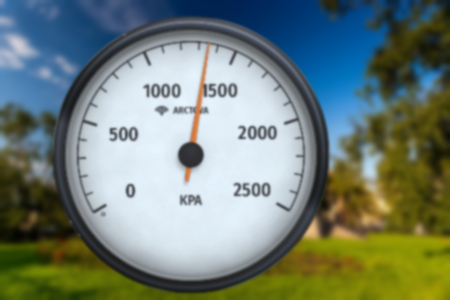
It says 1350 kPa
